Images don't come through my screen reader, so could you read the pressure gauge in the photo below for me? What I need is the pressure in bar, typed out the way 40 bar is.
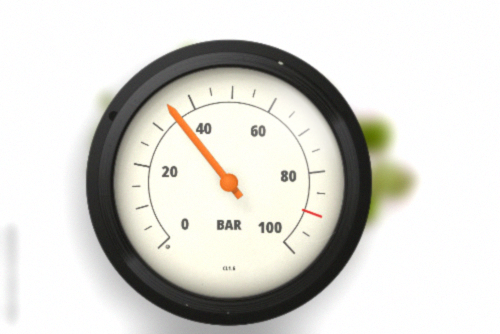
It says 35 bar
